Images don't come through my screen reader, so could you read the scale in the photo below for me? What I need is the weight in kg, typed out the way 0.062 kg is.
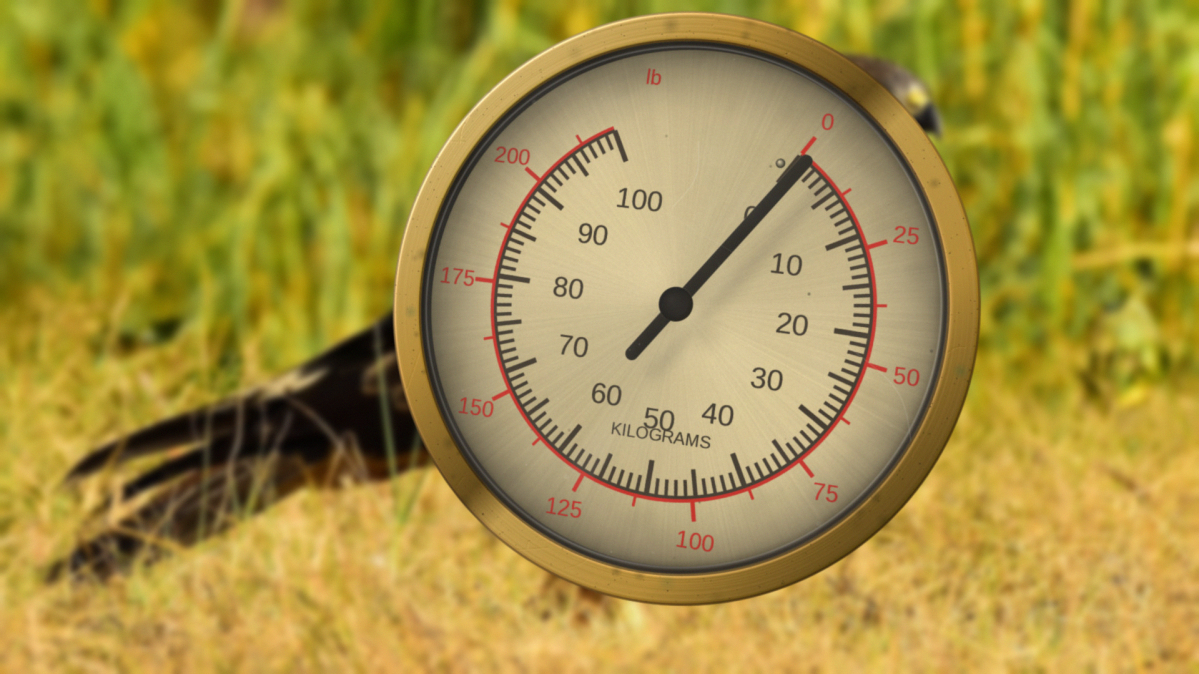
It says 1 kg
